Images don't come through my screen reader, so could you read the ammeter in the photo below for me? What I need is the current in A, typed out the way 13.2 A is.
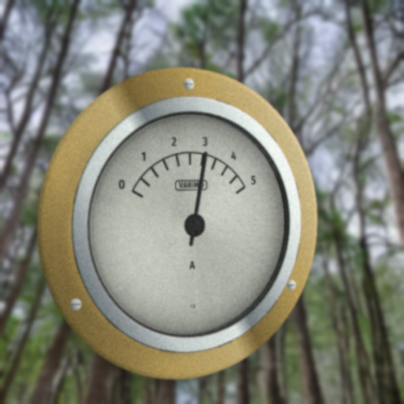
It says 3 A
